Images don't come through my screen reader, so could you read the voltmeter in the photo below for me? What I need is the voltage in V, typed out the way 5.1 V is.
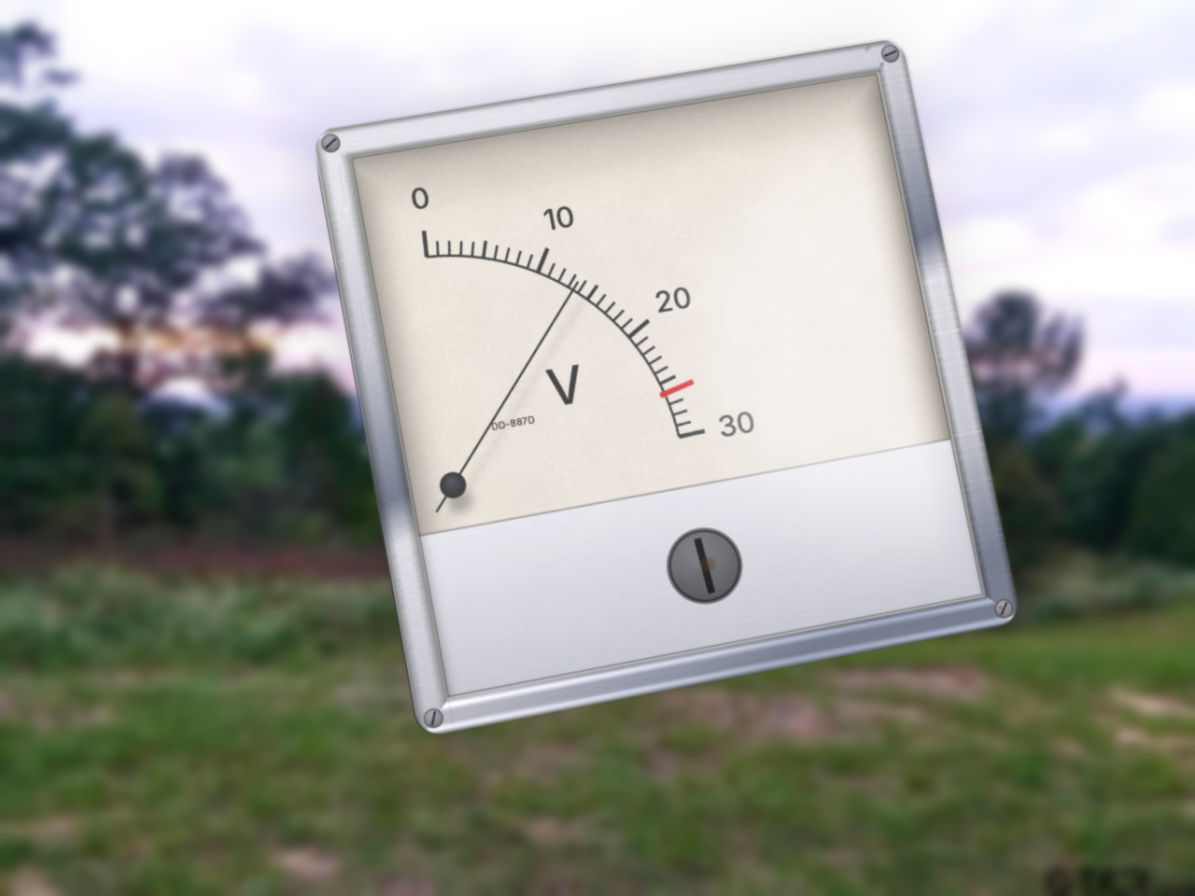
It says 13.5 V
